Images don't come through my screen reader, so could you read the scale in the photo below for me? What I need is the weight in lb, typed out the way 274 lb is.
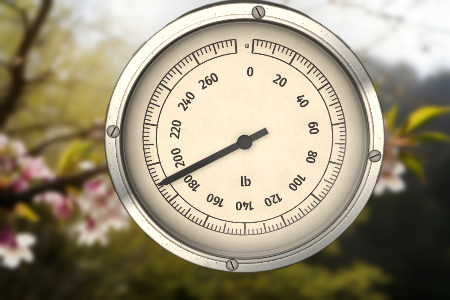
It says 190 lb
